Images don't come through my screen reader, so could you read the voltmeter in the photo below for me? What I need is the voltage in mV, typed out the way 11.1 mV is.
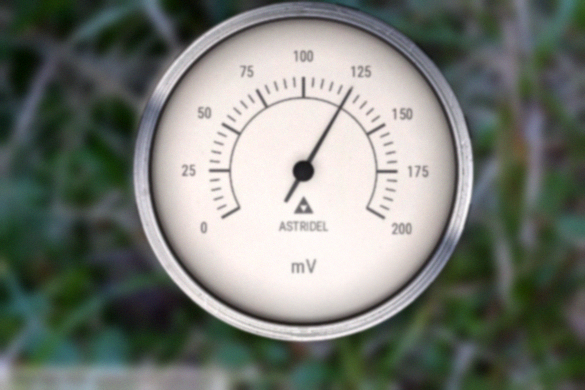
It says 125 mV
